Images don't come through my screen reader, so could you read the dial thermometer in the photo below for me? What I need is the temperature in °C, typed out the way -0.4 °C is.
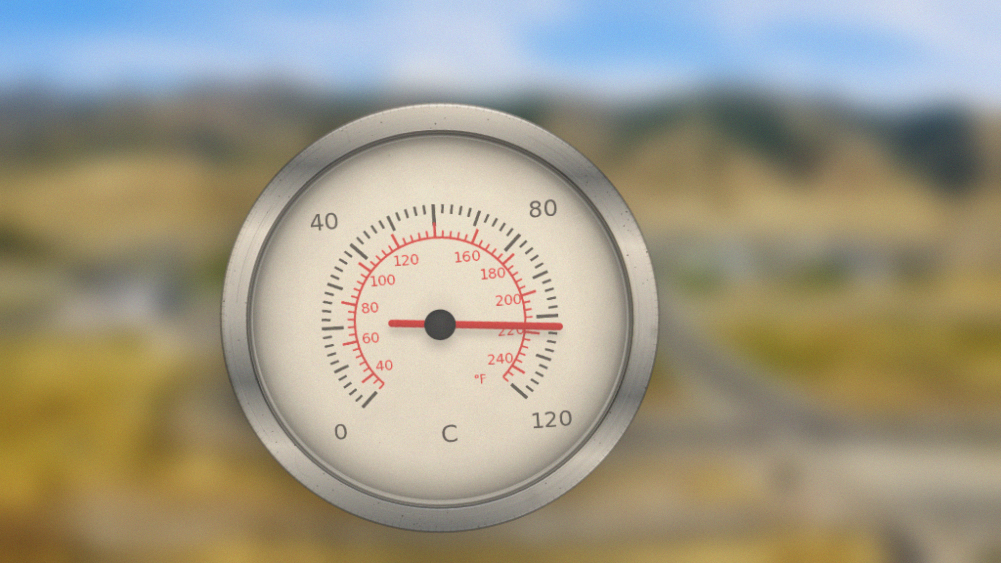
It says 102 °C
